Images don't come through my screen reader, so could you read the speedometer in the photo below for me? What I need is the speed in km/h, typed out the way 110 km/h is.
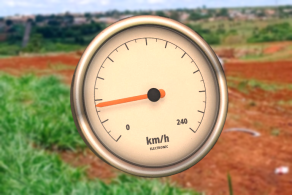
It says 35 km/h
